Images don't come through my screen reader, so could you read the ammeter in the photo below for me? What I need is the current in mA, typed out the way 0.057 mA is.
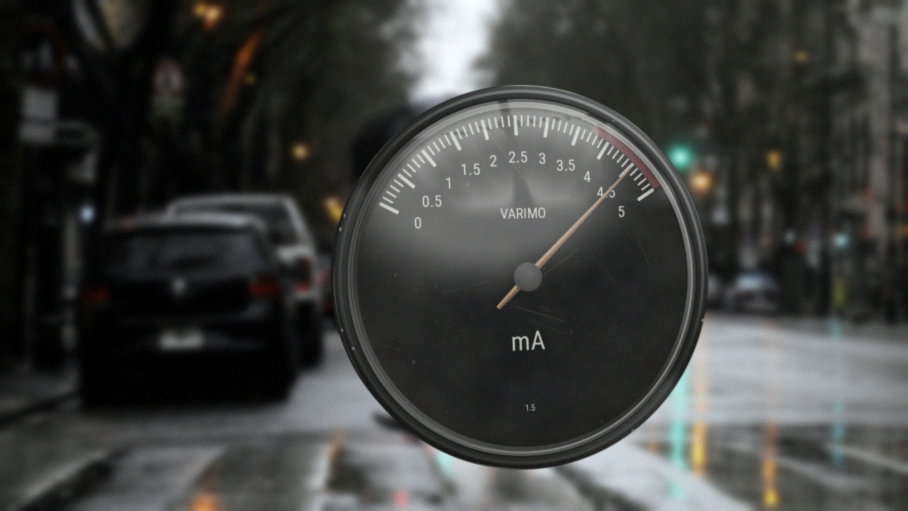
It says 4.5 mA
